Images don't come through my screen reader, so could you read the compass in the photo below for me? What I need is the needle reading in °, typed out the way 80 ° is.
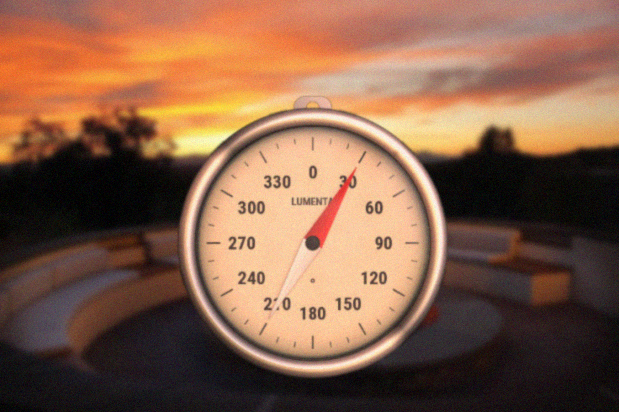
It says 30 °
